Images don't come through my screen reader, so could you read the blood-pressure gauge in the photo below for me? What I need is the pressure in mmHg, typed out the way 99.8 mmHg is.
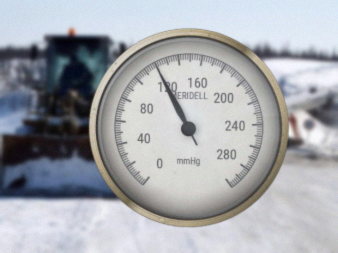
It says 120 mmHg
